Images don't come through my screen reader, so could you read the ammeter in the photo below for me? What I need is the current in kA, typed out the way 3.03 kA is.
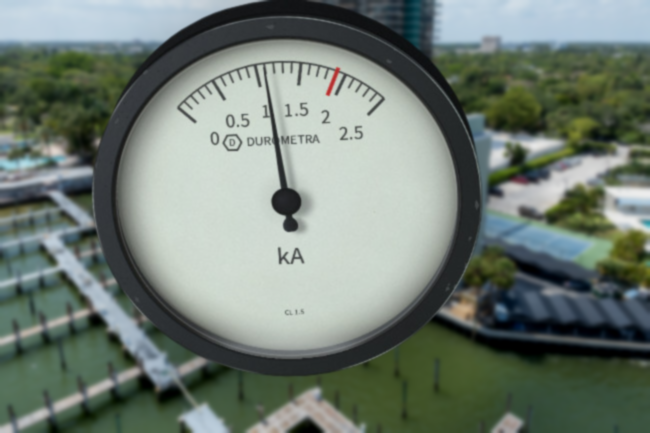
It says 1.1 kA
